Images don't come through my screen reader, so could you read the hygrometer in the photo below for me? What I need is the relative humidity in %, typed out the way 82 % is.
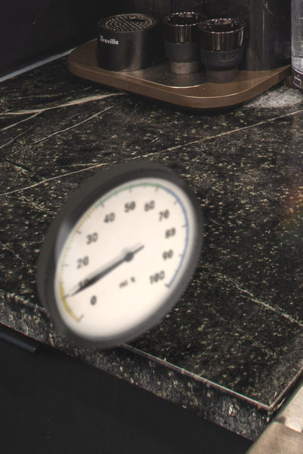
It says 10 %
